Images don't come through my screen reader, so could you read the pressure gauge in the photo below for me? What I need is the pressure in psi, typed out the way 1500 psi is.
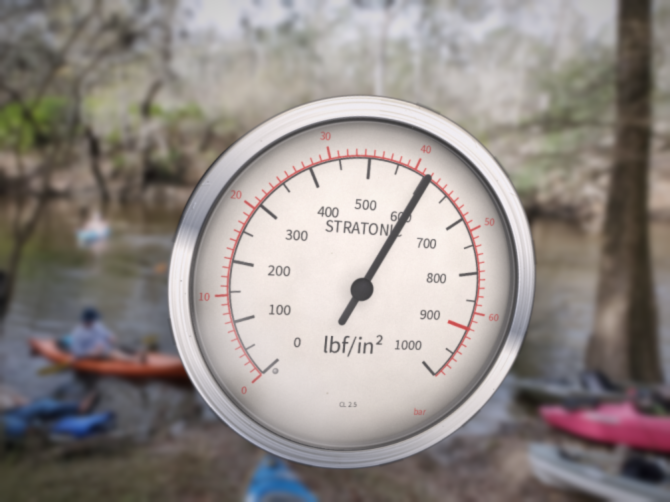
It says 600 psi
